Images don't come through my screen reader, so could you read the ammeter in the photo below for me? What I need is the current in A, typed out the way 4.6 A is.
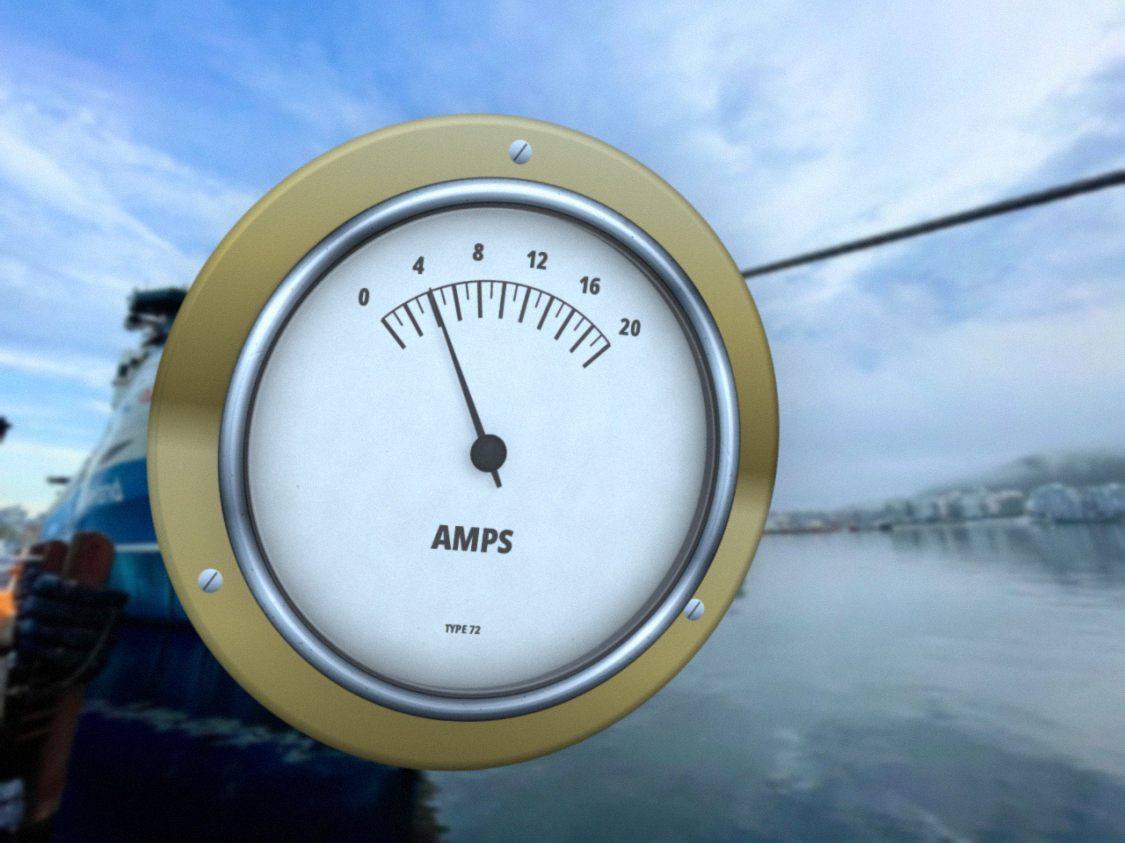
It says 4 A
